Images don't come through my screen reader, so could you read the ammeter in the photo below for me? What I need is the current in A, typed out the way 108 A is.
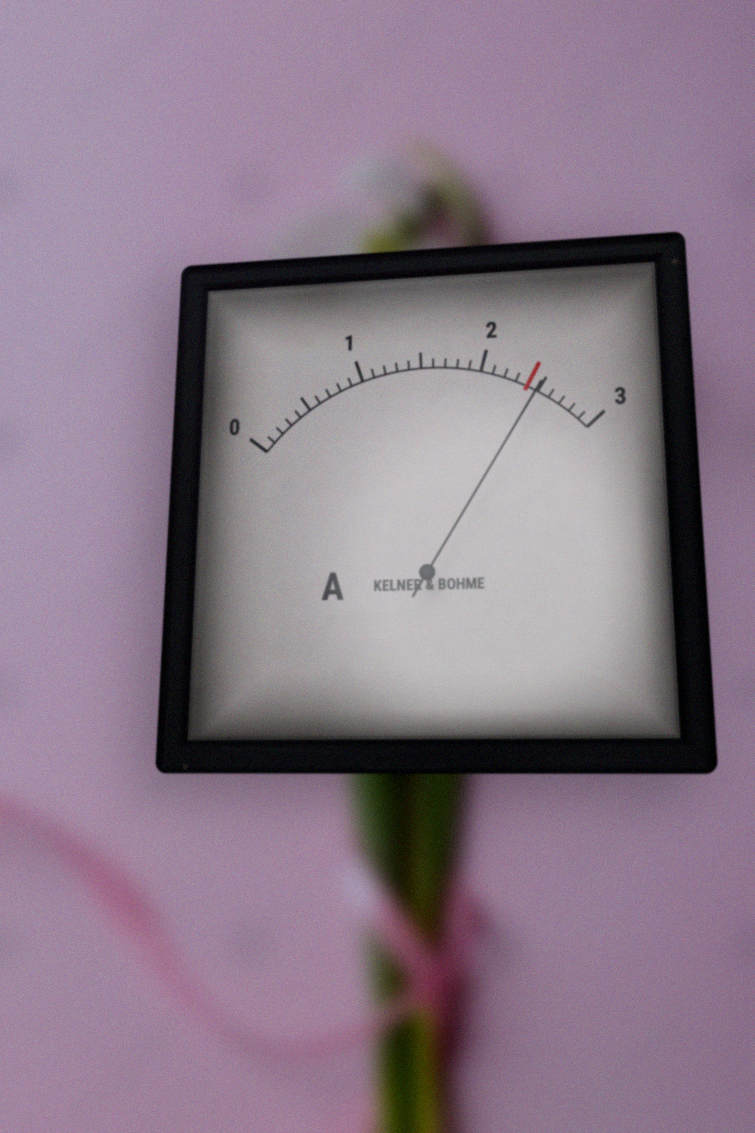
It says 2.5 A
